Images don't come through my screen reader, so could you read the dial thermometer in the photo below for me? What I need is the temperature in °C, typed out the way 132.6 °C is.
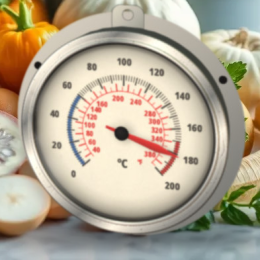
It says 180 °C
